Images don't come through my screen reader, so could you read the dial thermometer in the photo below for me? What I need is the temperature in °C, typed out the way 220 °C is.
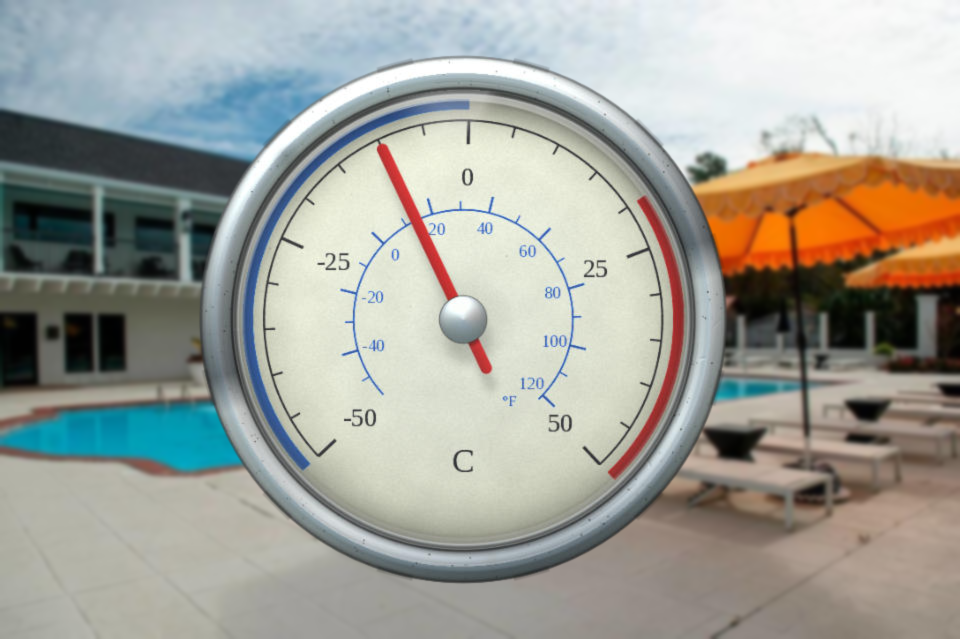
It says -10 °C
